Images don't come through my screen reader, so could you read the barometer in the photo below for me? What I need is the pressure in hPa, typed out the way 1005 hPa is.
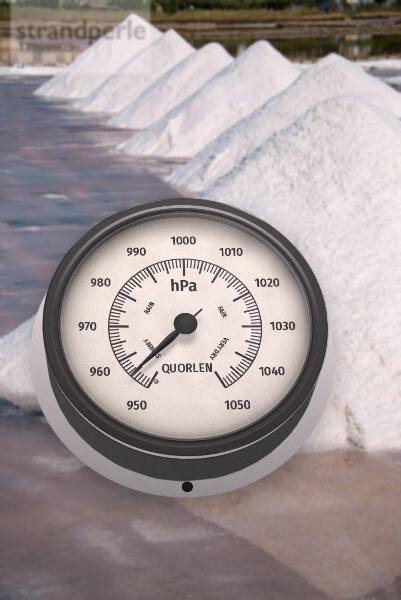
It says 955 hPa
